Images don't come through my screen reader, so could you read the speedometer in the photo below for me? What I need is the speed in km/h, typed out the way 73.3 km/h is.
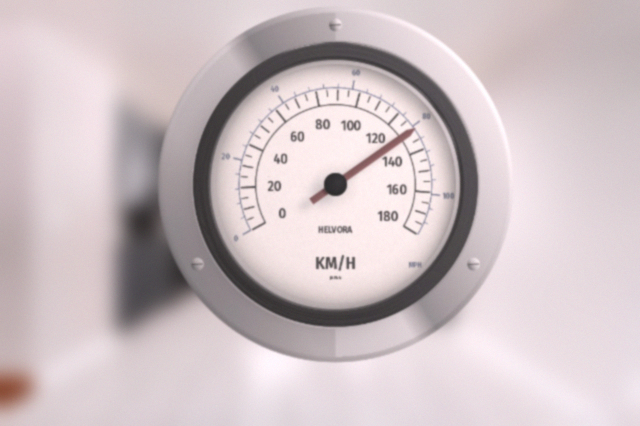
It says 130 km/h
